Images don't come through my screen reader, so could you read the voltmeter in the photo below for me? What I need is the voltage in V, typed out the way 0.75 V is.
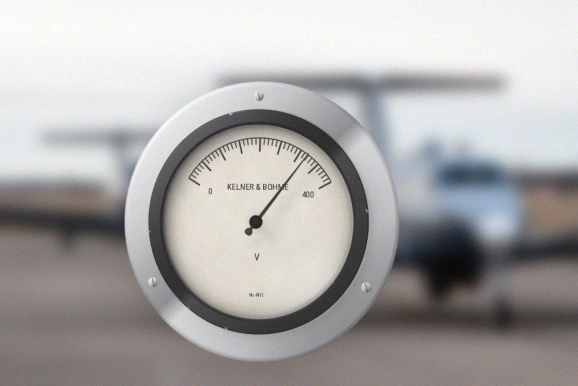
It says 320 V
